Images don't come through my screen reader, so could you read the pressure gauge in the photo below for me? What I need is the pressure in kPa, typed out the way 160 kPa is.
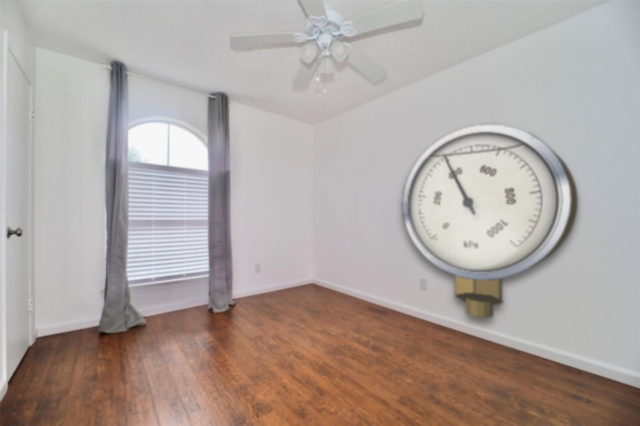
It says 400 kPa
